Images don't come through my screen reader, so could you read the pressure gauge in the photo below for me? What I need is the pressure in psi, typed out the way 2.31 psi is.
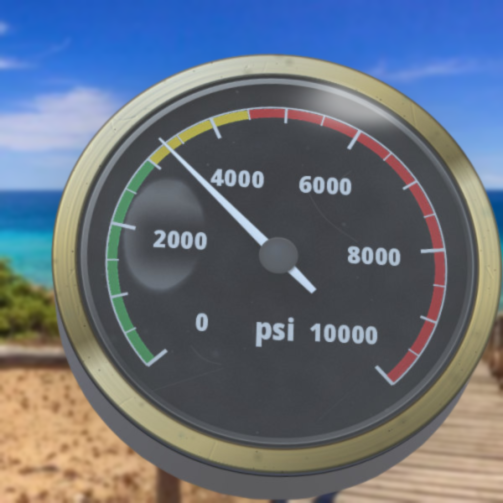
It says 3250 psi
